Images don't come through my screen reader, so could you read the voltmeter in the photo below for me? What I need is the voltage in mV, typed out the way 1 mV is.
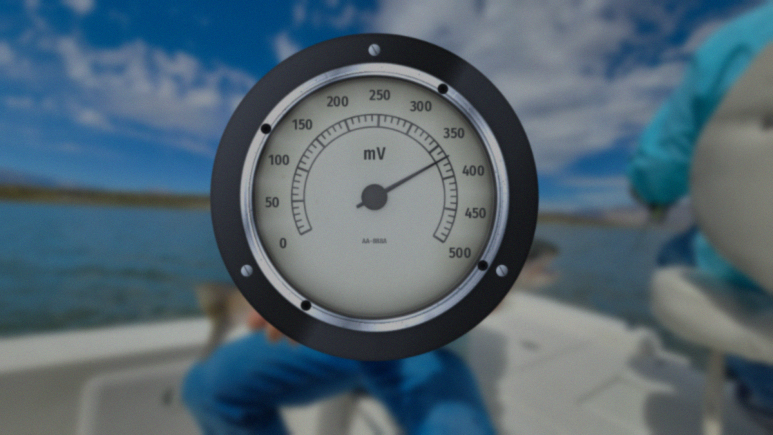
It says 370 mV
